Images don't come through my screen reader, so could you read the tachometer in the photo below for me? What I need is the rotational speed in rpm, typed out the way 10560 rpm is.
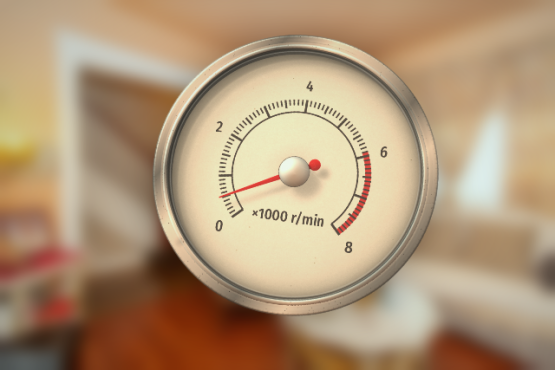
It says 500 rpm
